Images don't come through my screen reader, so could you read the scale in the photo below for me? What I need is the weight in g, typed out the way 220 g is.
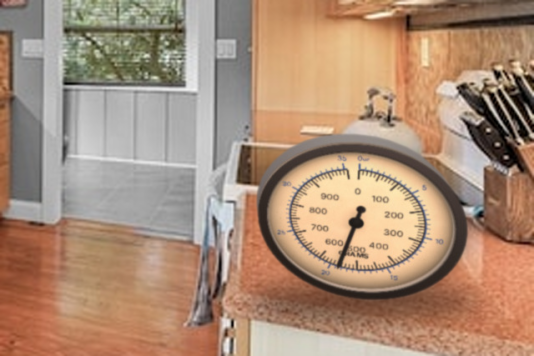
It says 550 g
